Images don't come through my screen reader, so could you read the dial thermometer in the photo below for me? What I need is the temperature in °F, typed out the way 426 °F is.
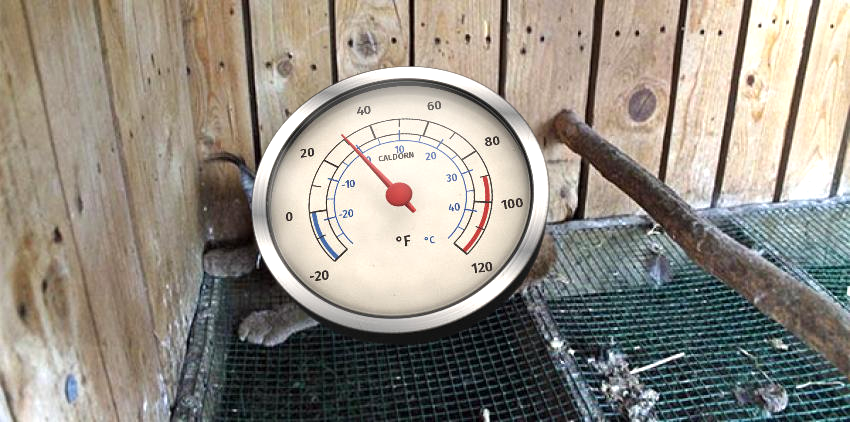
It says 30 °F
